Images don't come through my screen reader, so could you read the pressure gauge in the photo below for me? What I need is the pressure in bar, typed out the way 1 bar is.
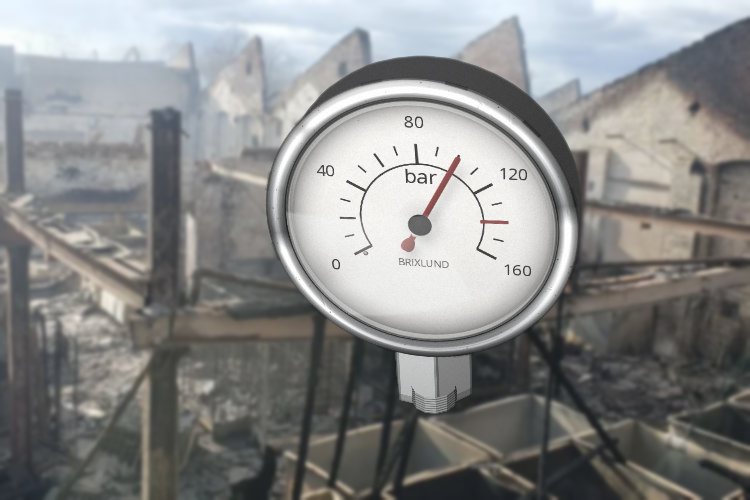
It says 100 bar
